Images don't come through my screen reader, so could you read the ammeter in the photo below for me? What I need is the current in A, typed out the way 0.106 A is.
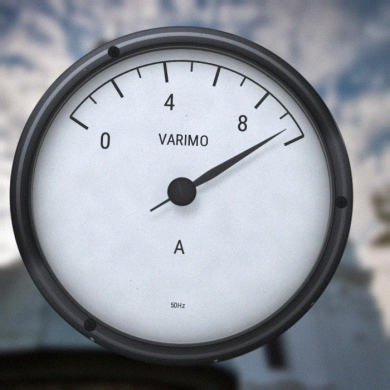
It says 9.5 A
